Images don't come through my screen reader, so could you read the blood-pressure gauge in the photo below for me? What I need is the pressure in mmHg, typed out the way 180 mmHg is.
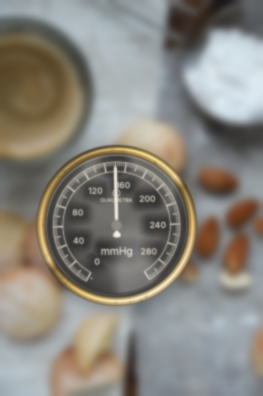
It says 150 mmHg
